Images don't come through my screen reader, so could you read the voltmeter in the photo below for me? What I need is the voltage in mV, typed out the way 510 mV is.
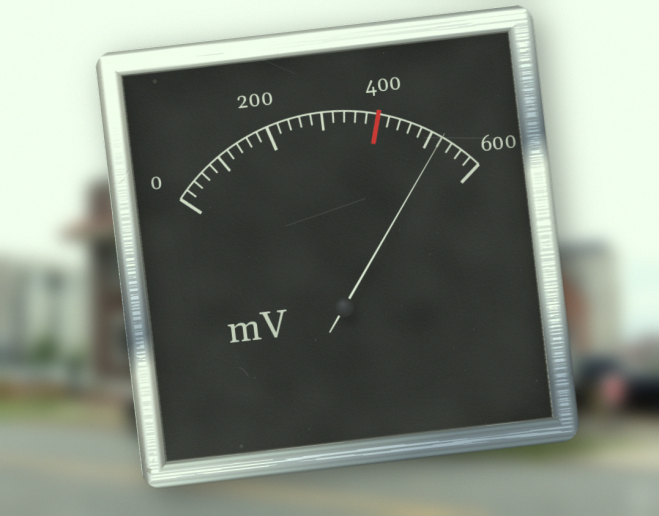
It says 520 mV
